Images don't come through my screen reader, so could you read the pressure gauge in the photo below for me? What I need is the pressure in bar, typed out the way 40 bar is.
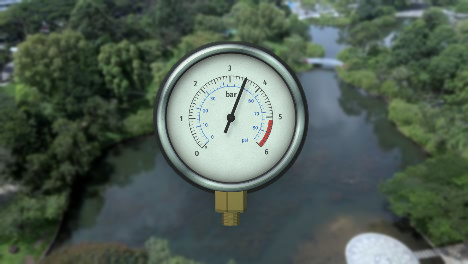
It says 3.5 bar
